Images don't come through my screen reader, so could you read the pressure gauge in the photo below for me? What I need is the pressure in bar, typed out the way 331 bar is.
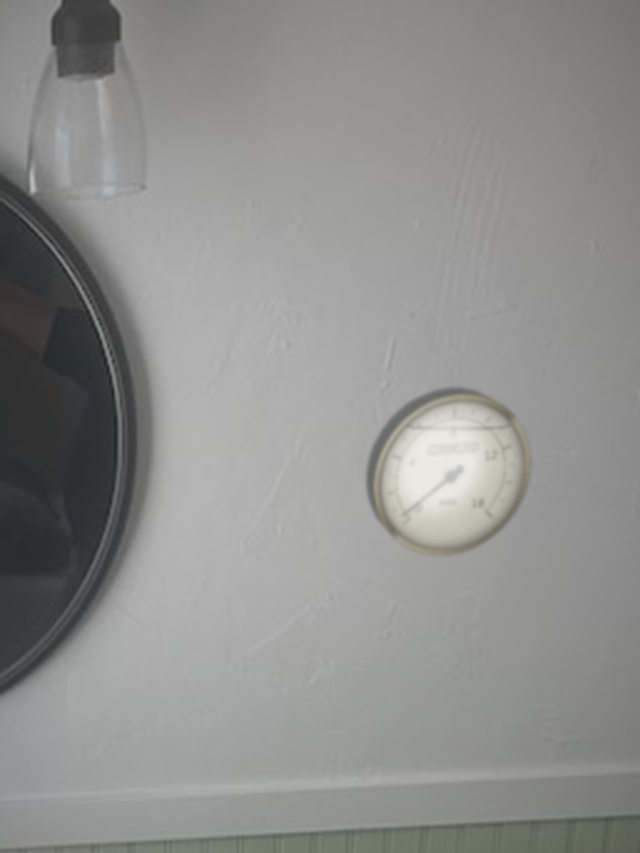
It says 0.5 bar
